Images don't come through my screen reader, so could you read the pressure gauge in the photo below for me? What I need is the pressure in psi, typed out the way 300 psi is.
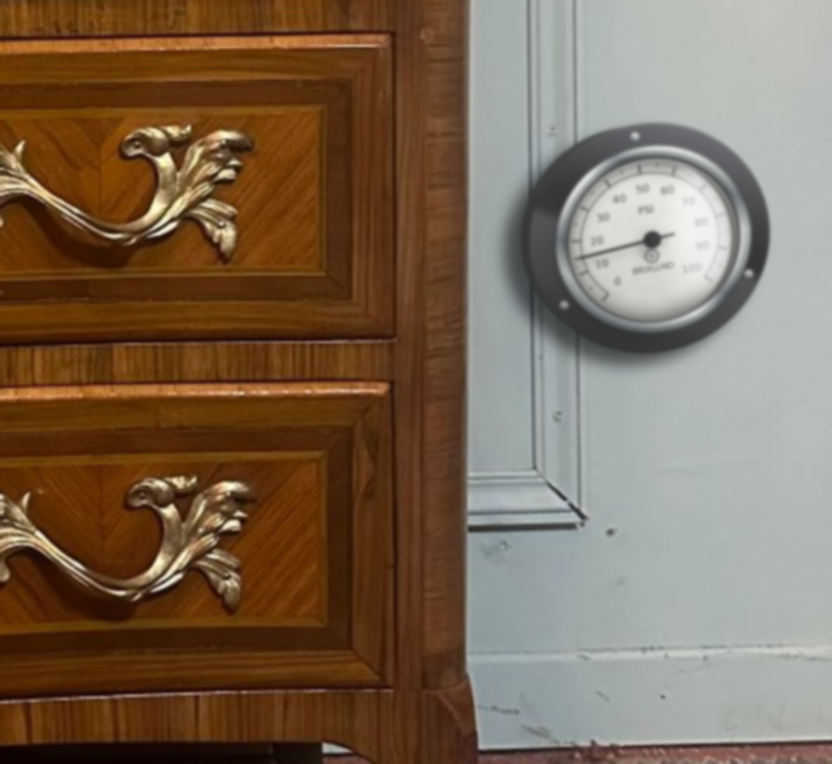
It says 15 psi
